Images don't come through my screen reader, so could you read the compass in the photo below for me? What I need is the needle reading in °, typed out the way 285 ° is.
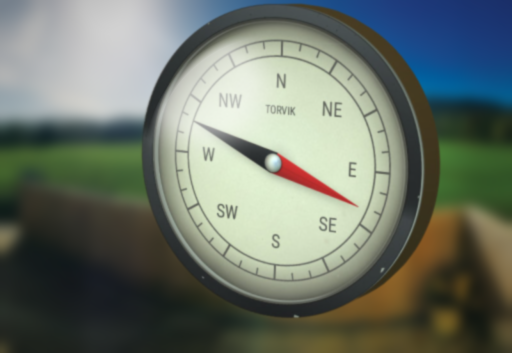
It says 110 °
